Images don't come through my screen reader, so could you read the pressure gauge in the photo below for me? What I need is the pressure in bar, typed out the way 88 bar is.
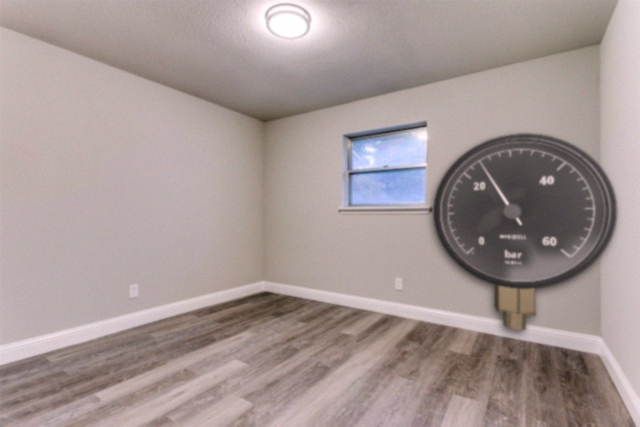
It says 24 bar
